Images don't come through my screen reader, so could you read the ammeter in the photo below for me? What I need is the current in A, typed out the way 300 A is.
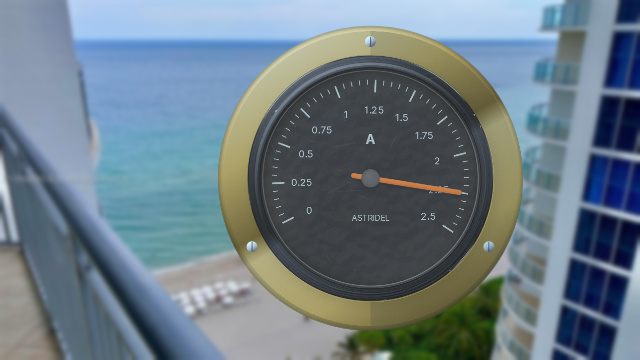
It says 2.25 A
